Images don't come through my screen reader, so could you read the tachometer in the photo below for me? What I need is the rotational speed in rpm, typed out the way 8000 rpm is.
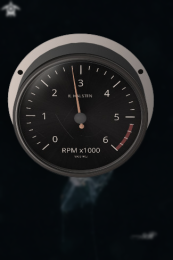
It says 2800 rpm
